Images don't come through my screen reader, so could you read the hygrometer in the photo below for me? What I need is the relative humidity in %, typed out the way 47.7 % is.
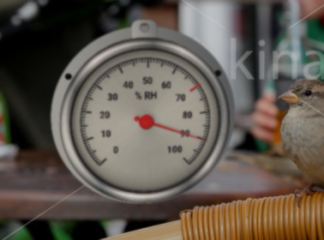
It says 90 %
